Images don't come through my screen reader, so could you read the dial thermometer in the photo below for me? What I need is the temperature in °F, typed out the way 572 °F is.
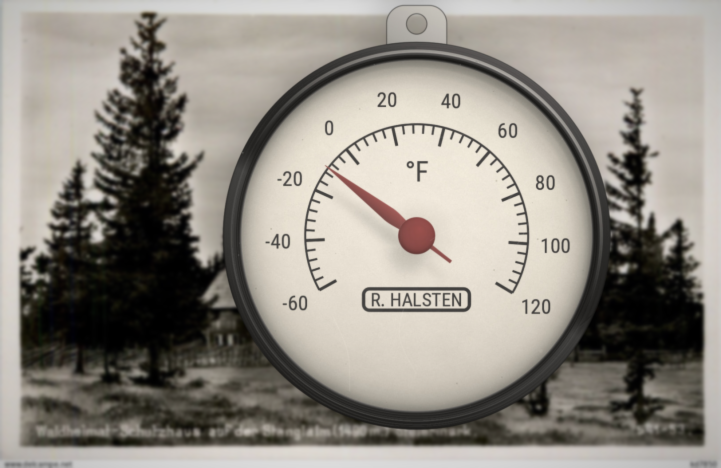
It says -10 °F
